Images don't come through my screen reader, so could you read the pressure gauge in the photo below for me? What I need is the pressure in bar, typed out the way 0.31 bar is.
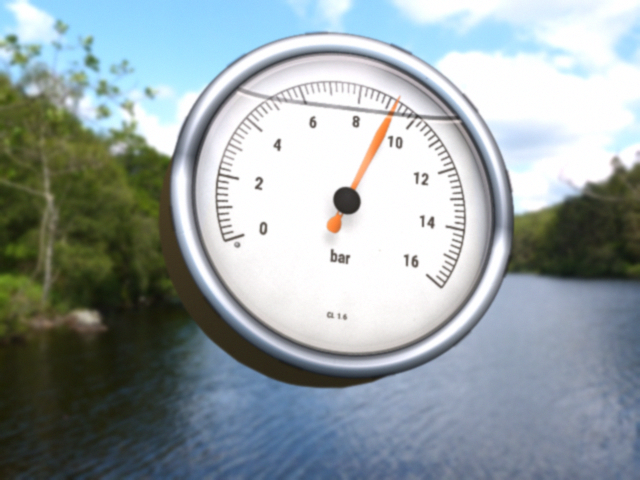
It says 9.2 bar
